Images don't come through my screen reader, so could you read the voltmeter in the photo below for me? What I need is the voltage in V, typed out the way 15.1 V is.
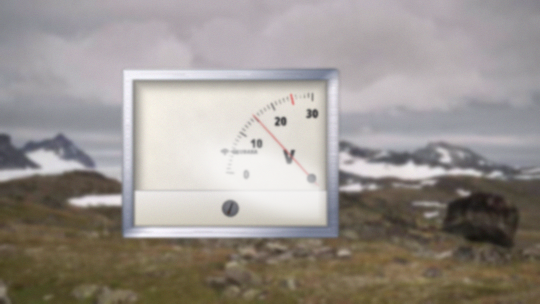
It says 15 V
